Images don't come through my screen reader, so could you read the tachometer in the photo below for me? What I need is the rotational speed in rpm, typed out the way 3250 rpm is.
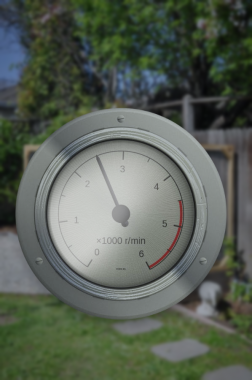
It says 2500 rpm
